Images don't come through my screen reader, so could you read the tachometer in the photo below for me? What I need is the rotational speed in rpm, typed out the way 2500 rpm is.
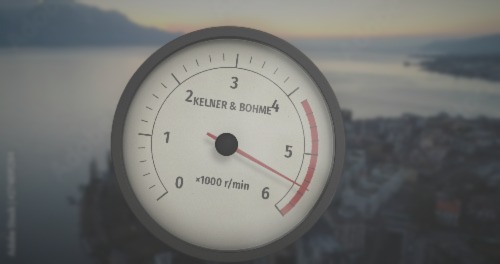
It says 5500 rpm
